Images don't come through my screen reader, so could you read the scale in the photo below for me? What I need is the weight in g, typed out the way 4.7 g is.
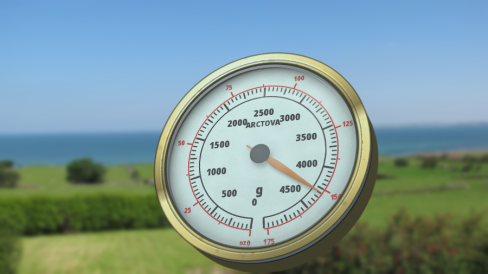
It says 4300 g
